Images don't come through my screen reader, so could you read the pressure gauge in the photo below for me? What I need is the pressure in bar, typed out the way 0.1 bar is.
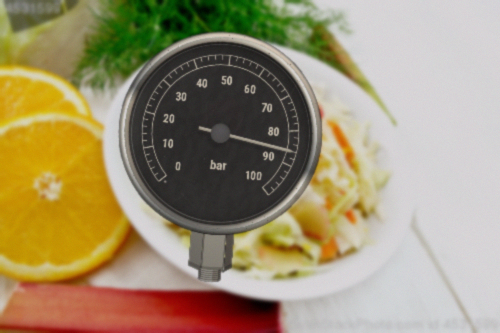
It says 86 bar
